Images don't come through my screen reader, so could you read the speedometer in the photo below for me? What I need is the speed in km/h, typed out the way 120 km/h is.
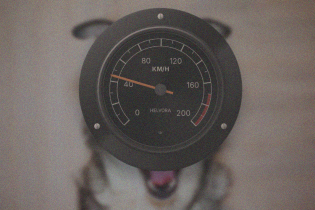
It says 45 km/h
